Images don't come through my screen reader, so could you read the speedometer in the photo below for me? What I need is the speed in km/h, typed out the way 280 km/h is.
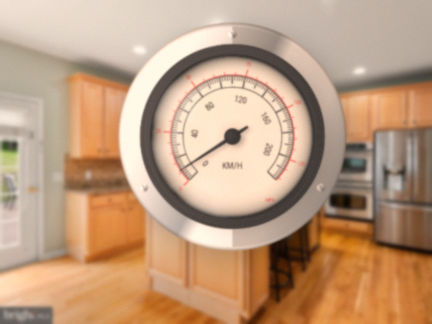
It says 10 km/h
